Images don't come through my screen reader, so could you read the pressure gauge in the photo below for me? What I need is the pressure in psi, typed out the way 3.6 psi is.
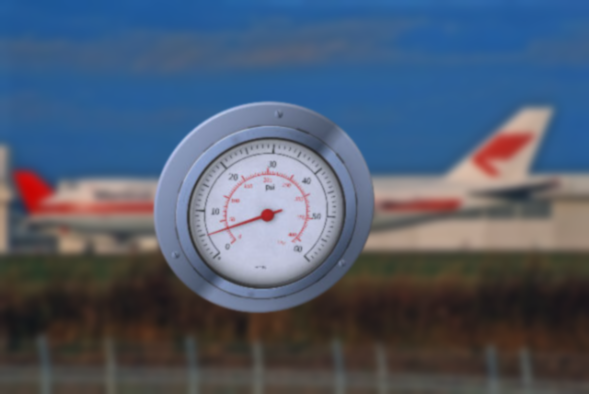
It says 5 psi
